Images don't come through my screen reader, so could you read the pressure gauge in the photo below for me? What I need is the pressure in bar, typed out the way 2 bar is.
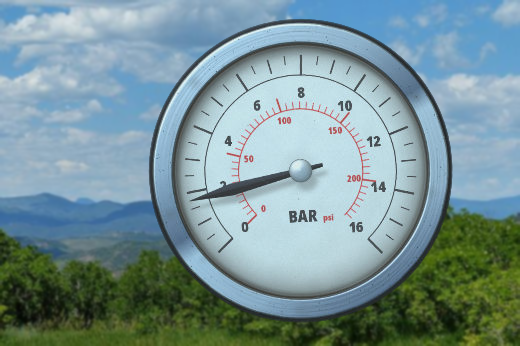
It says 1.75 bar
